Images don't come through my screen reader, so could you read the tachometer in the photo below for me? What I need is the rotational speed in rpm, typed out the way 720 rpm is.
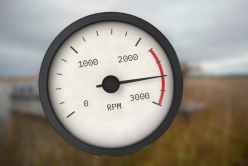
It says 2600 rpm
